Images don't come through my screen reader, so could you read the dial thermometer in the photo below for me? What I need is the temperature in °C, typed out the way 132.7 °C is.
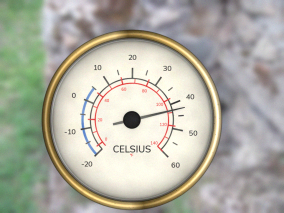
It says 42.5 °C
